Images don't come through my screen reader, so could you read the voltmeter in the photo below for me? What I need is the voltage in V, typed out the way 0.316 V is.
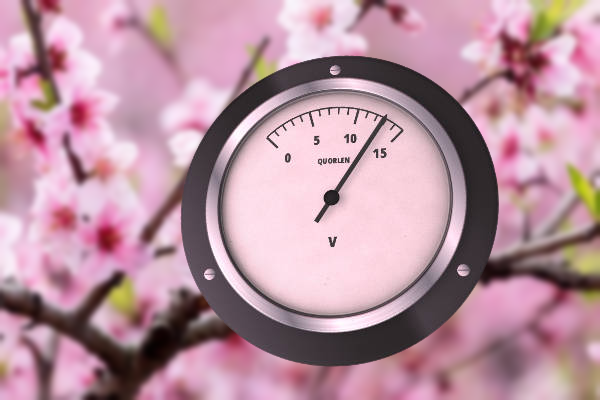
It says 13 V
